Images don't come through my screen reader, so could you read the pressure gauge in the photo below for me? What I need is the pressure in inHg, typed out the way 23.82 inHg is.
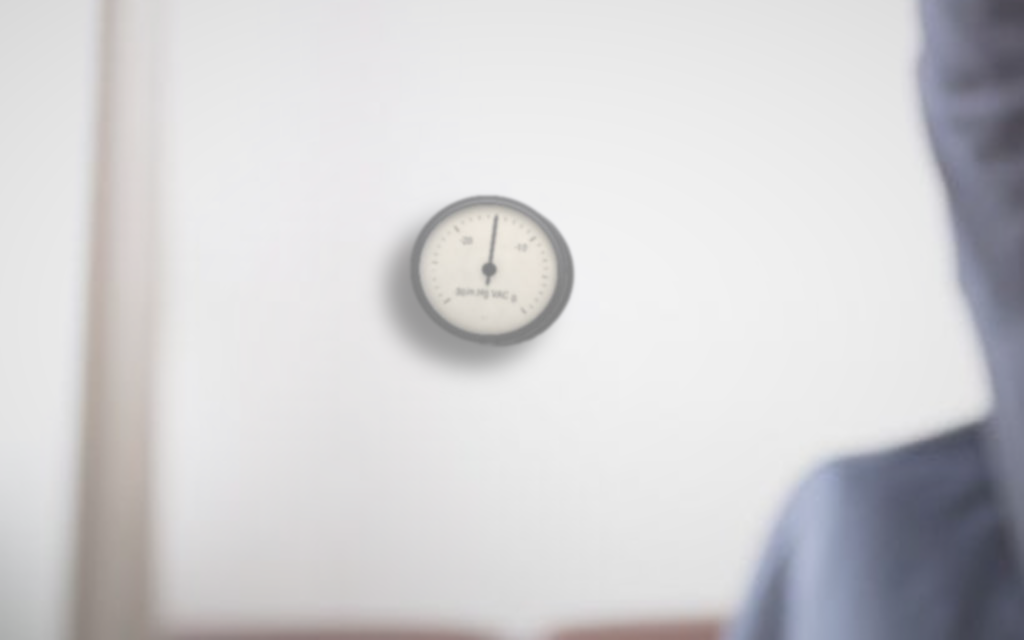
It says -15 inHg
